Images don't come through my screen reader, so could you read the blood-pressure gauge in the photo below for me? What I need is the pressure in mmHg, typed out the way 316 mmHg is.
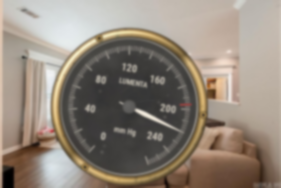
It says 220 mmHg
